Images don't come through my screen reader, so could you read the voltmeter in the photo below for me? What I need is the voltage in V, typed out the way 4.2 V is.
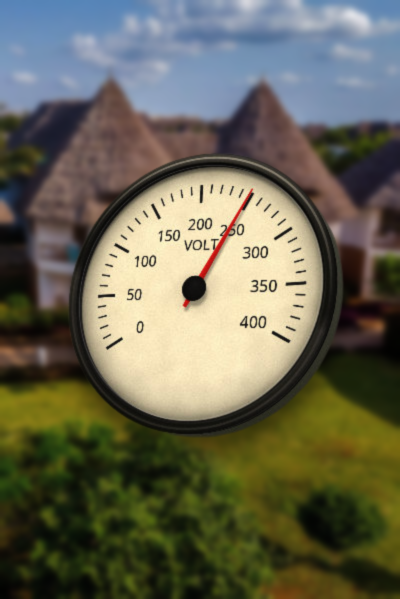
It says 250 V
